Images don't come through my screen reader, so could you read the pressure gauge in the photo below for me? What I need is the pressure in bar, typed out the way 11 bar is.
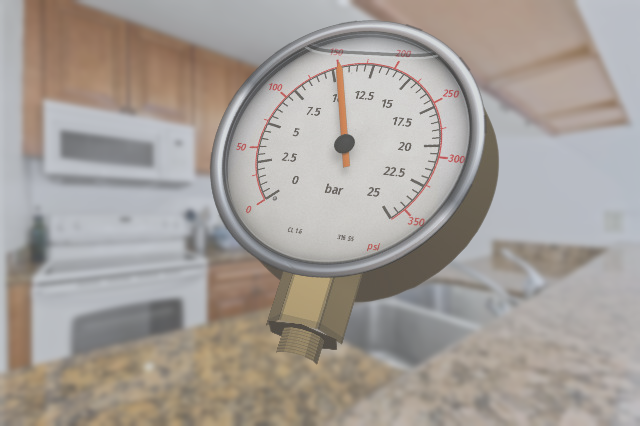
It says 10.5 bar
